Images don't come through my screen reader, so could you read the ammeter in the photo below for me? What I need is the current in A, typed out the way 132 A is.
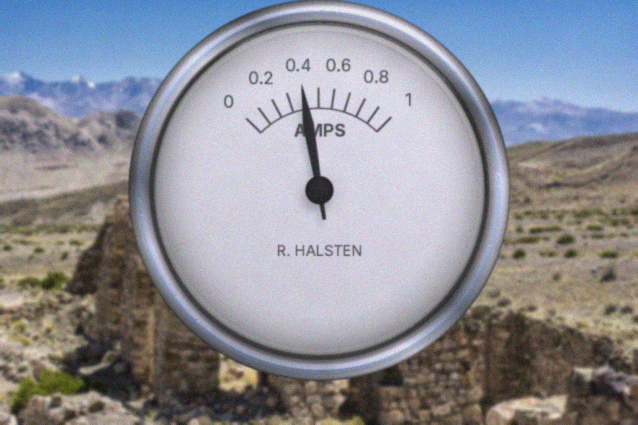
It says 0.4 A
